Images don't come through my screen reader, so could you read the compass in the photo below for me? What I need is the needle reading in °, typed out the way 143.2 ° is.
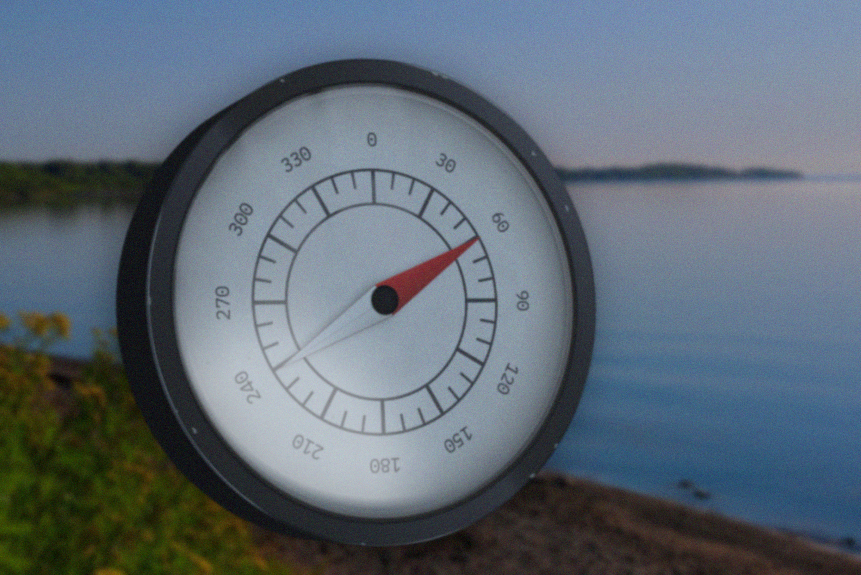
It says 60 °
